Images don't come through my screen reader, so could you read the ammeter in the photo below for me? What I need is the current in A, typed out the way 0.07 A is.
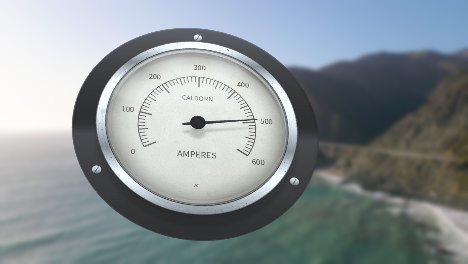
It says 500 A
